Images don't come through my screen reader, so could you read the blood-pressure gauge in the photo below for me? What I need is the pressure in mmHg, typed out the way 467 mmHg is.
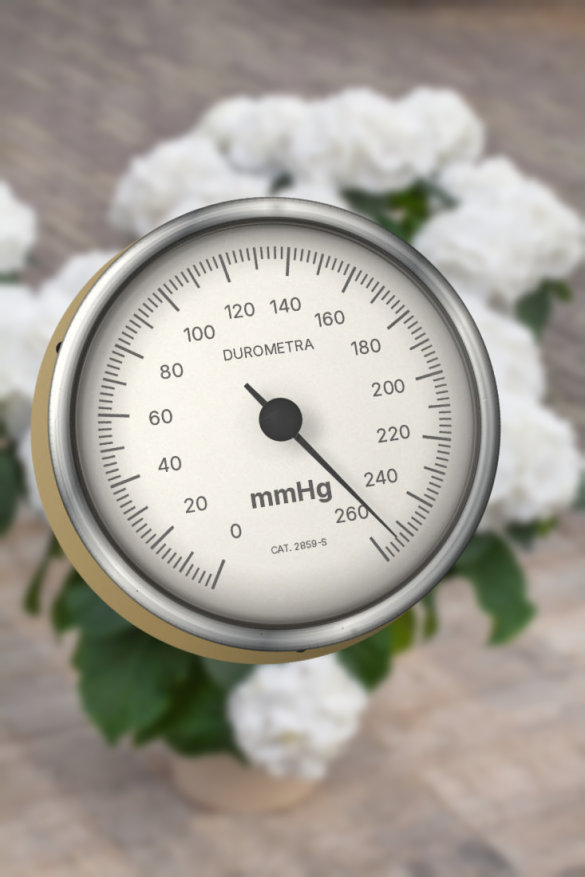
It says 254 mmHg
